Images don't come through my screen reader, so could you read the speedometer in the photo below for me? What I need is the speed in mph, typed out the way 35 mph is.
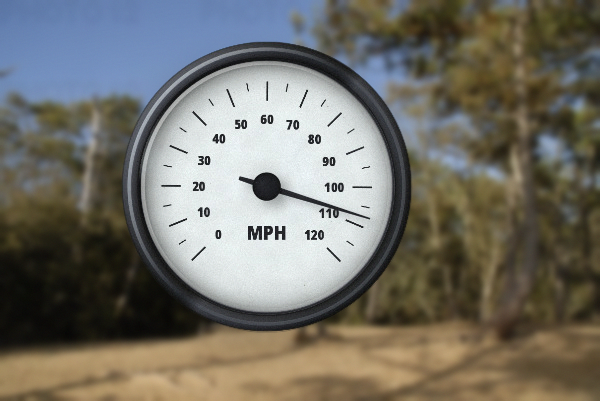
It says 107.5 mph
